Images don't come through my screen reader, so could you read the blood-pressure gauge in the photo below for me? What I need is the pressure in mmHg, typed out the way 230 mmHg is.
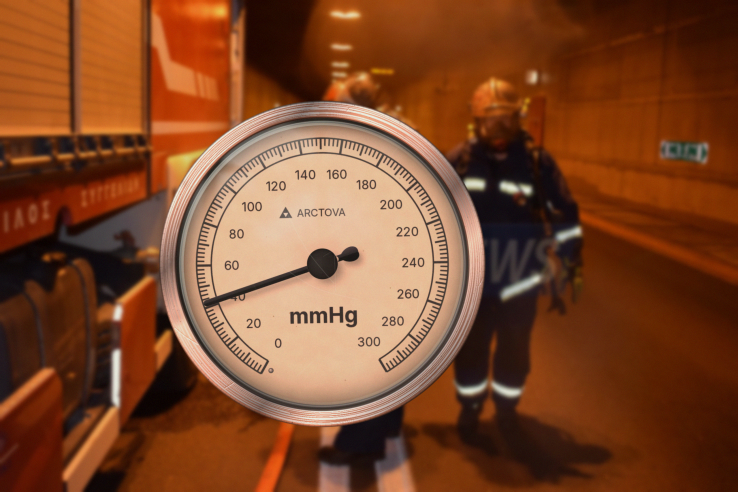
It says 42 mmHg
